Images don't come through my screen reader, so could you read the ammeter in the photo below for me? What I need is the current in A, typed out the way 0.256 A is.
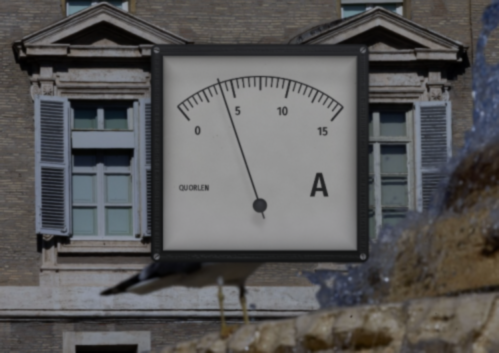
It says 4 A
